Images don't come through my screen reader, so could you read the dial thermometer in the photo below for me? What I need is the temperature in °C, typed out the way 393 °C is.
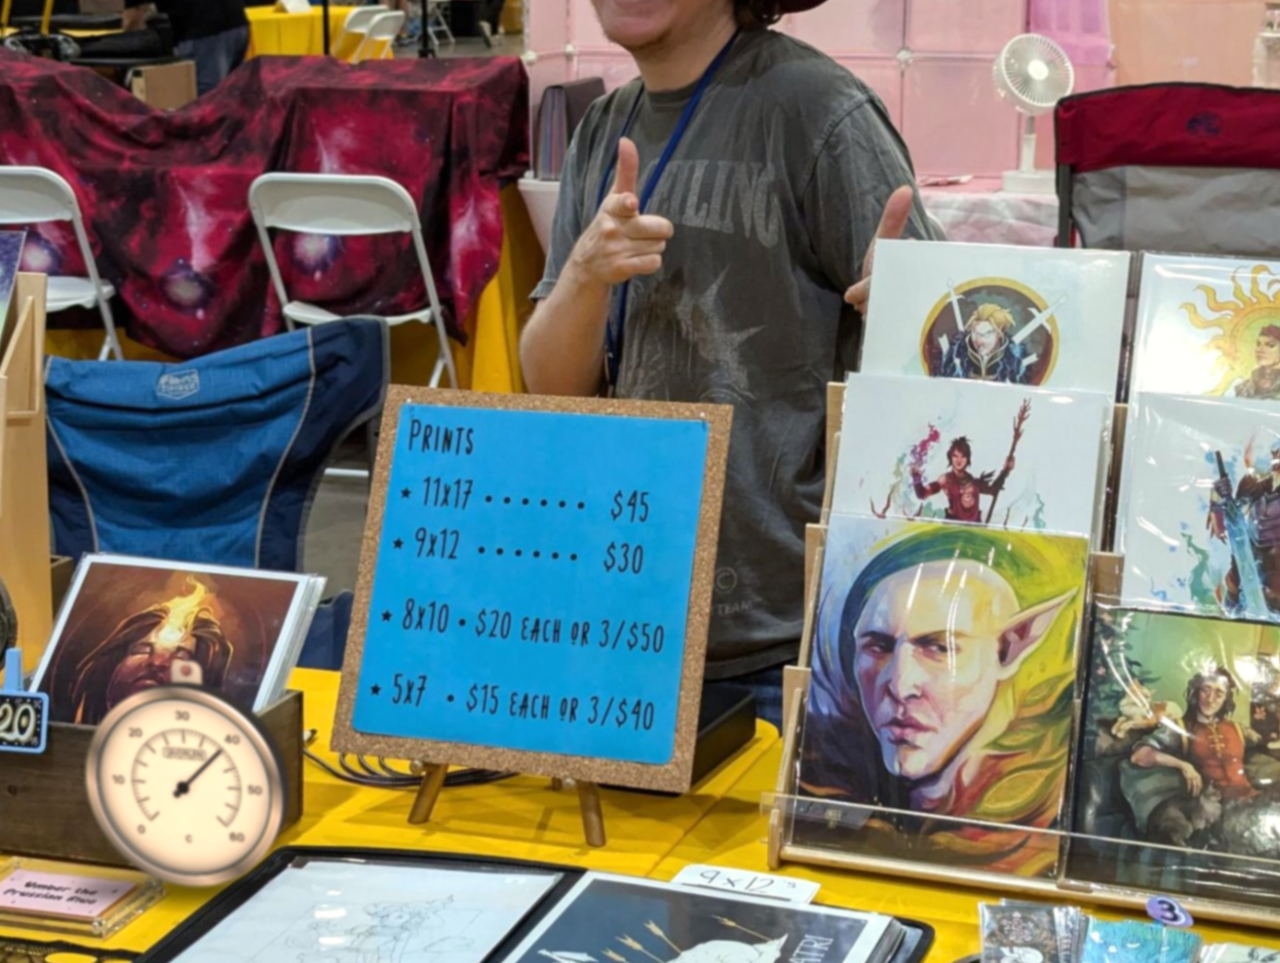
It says 40 °C
